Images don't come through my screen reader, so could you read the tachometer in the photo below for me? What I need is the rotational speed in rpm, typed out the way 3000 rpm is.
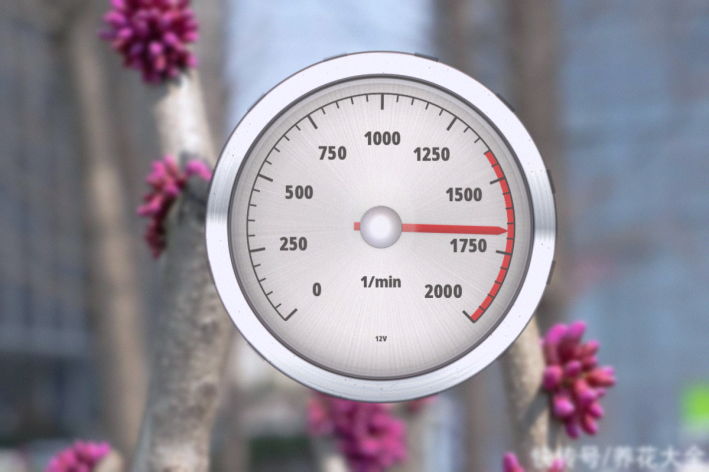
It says 1675 rpm
